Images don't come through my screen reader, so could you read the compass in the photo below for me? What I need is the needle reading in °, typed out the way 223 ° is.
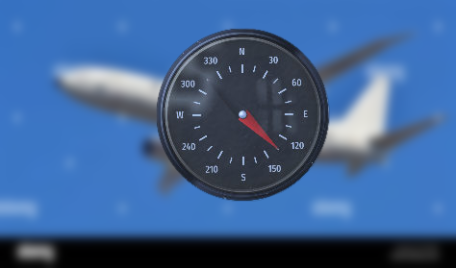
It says 135 °
